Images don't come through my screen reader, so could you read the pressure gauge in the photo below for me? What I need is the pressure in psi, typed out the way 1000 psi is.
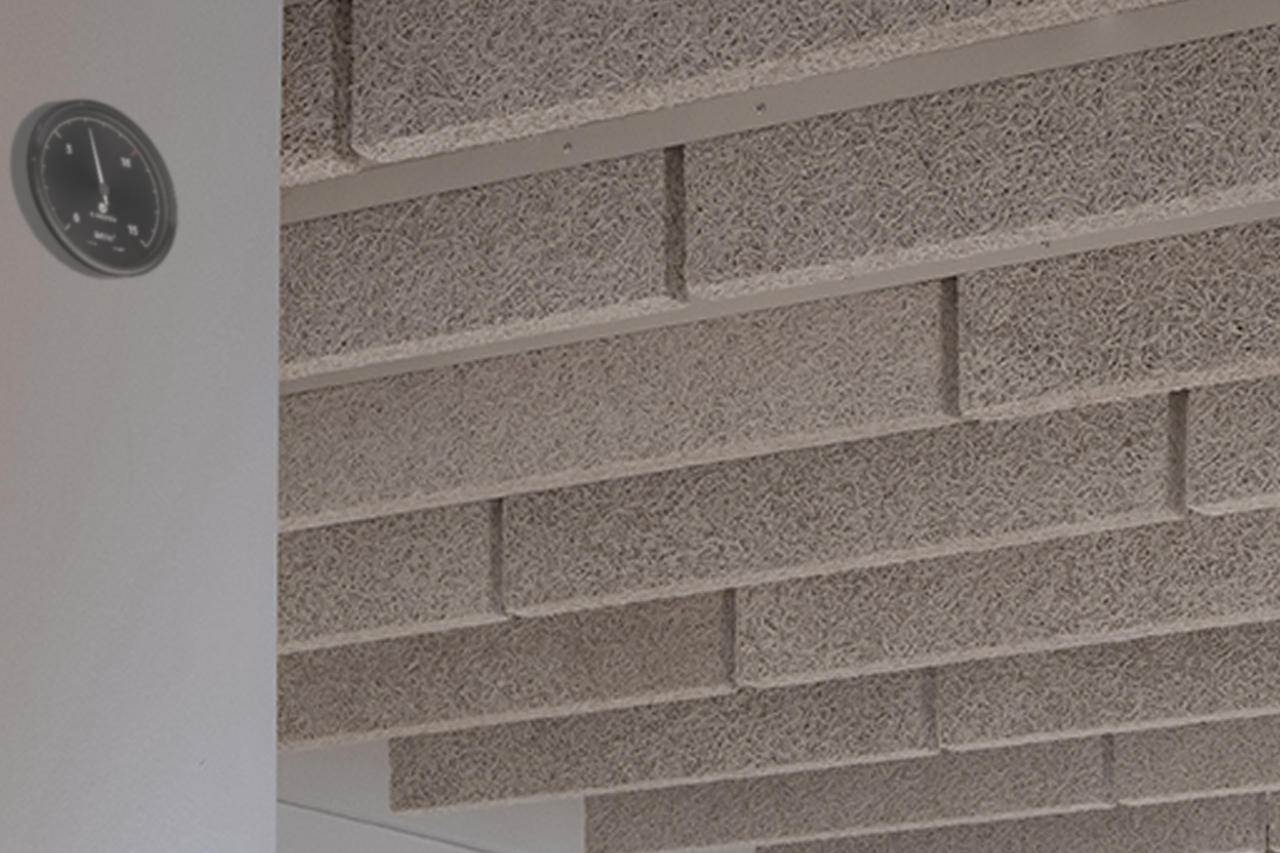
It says 7 psi
